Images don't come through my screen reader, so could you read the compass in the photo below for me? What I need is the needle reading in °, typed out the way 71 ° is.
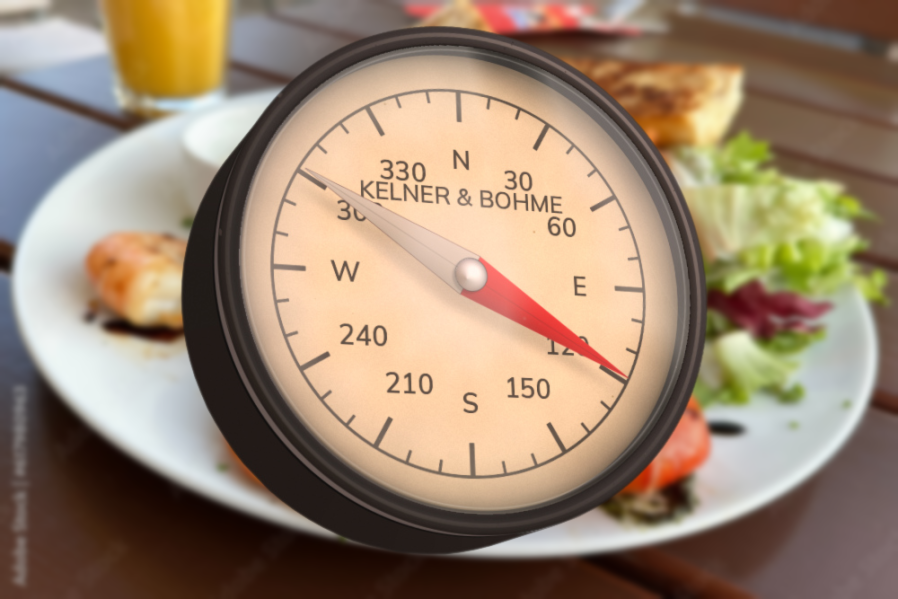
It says 120 °
